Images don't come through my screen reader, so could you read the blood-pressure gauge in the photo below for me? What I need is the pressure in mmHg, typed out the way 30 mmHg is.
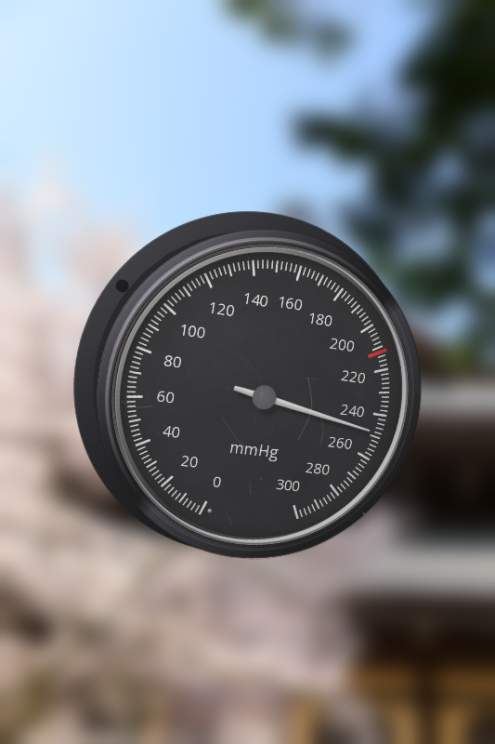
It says 248 mmHg
